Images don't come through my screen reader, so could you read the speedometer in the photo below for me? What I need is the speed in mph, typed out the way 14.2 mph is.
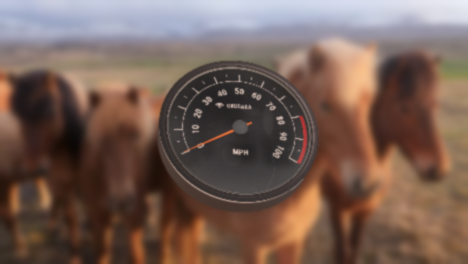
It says 0 mph
